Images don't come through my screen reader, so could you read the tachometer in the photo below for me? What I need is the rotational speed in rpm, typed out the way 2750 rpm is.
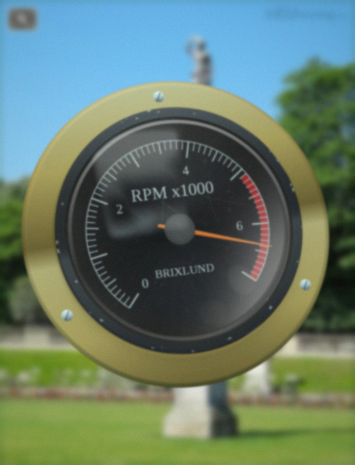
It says 6400 rpm
